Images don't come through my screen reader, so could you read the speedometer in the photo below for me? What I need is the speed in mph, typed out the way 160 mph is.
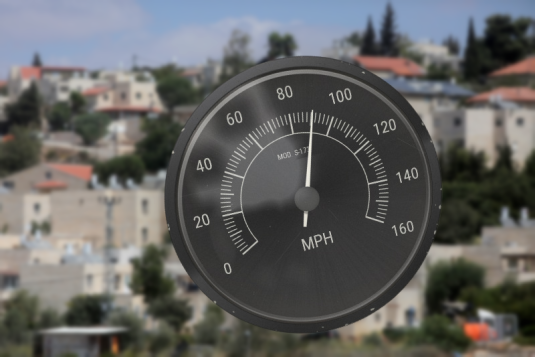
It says 90 mph
